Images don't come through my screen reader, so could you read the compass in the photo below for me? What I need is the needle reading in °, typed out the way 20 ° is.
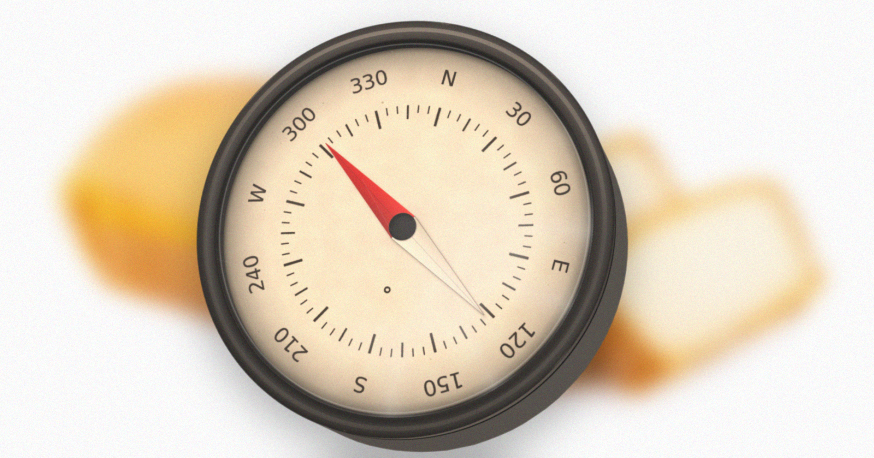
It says 302.5 °
